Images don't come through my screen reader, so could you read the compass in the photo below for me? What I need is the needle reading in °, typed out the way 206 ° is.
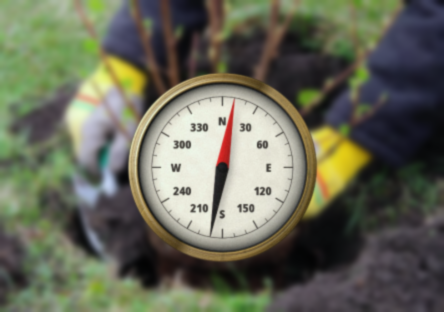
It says 10 °
